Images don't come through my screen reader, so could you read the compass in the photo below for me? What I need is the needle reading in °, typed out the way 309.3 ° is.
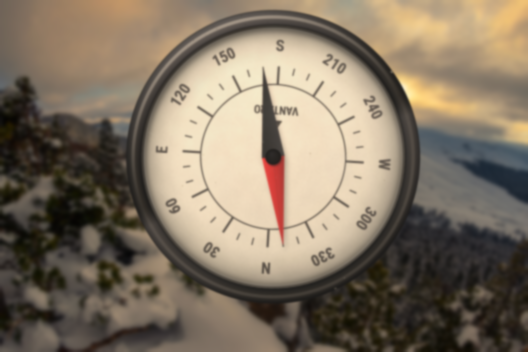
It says 350 °
